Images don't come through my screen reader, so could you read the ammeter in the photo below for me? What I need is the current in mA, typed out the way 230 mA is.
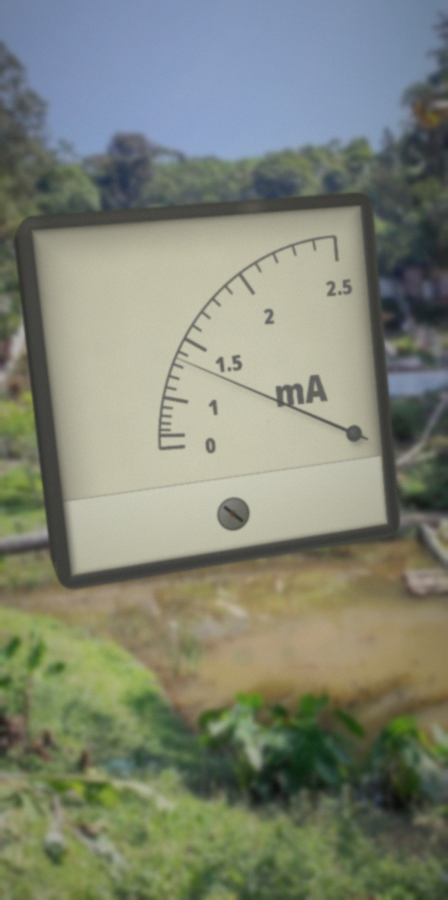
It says 1.35 mA
